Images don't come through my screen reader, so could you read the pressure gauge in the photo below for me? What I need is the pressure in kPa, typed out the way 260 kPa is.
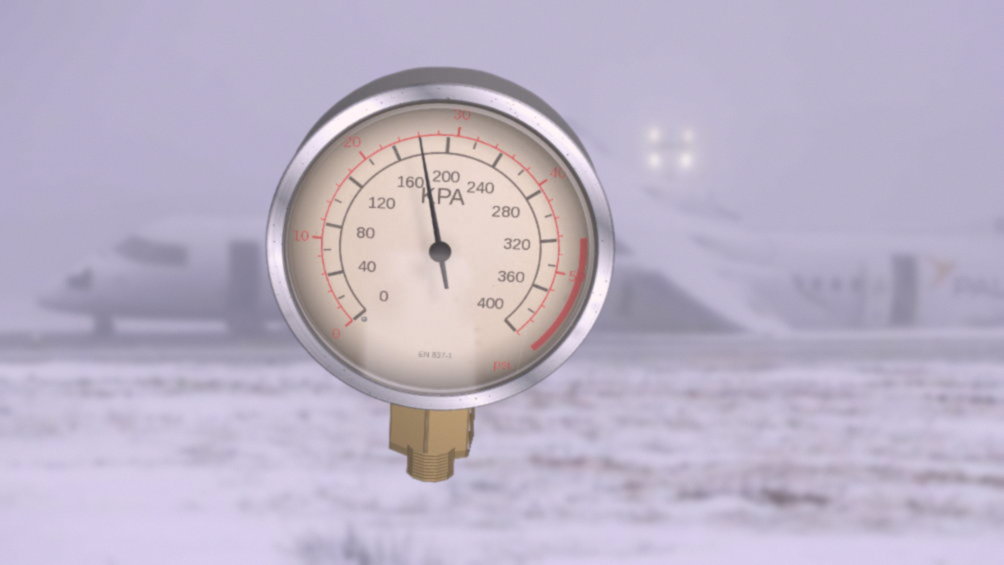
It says 180 kPa
